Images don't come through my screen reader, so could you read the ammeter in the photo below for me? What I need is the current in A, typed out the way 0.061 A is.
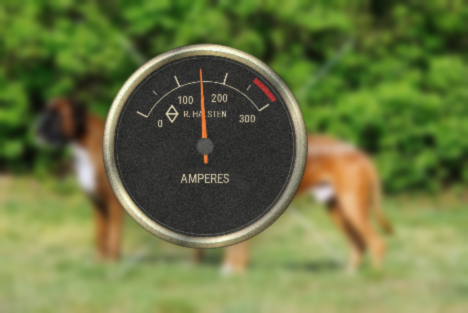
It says 150 A
